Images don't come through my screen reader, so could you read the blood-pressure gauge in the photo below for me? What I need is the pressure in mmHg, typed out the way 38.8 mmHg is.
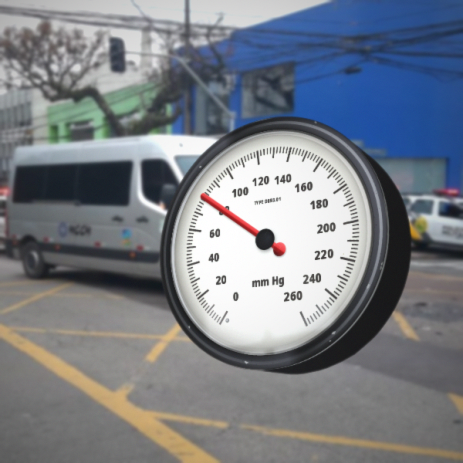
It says 80 mmHg
